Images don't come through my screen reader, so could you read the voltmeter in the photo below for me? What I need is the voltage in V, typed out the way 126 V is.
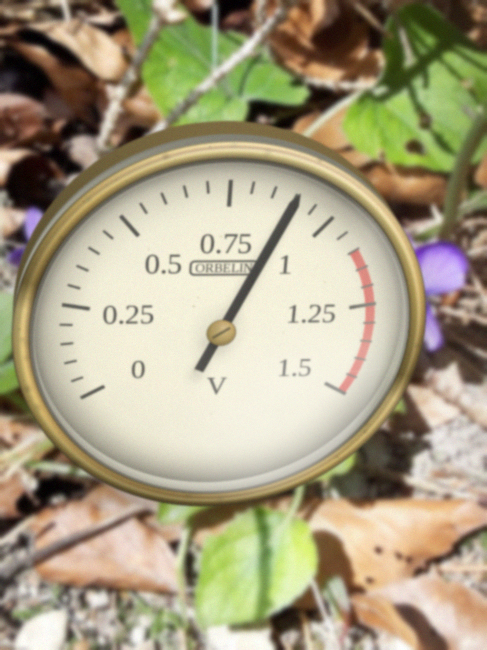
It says 0.9 V
